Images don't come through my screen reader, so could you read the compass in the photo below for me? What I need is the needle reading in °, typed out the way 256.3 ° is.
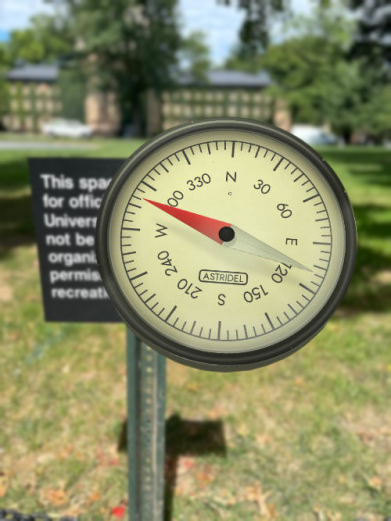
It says 290 °
